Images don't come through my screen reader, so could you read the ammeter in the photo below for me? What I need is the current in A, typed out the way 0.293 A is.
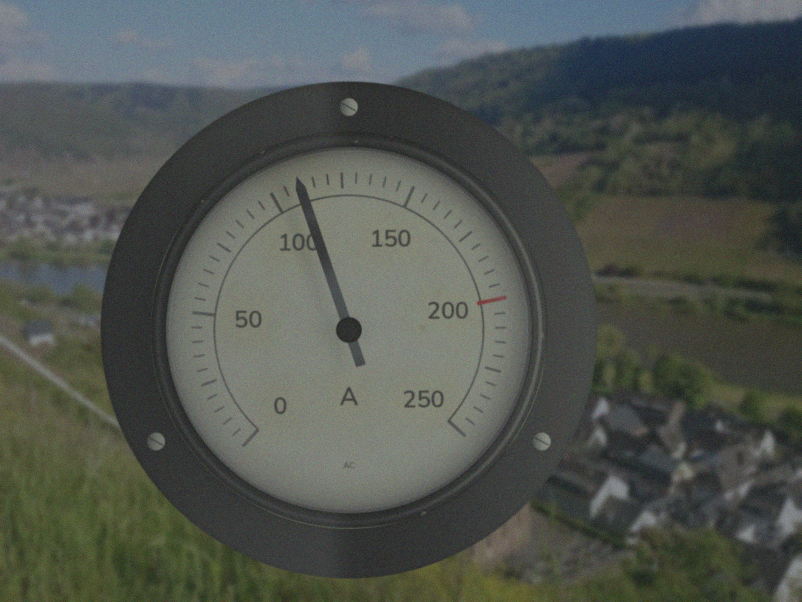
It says 110 A
